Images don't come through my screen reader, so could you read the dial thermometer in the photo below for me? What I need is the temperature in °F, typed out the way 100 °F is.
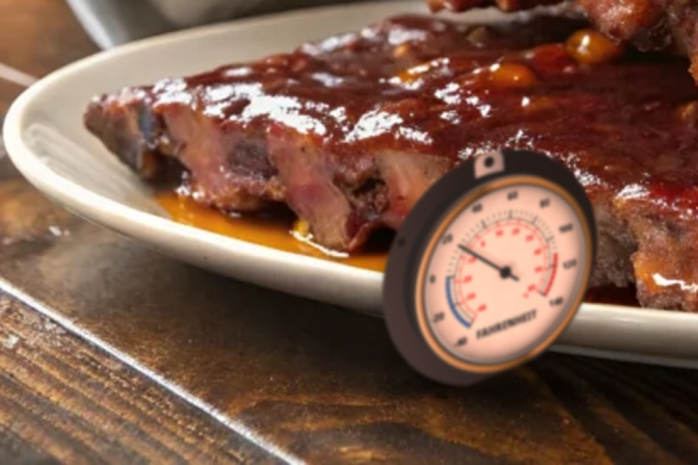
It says 20 °F
